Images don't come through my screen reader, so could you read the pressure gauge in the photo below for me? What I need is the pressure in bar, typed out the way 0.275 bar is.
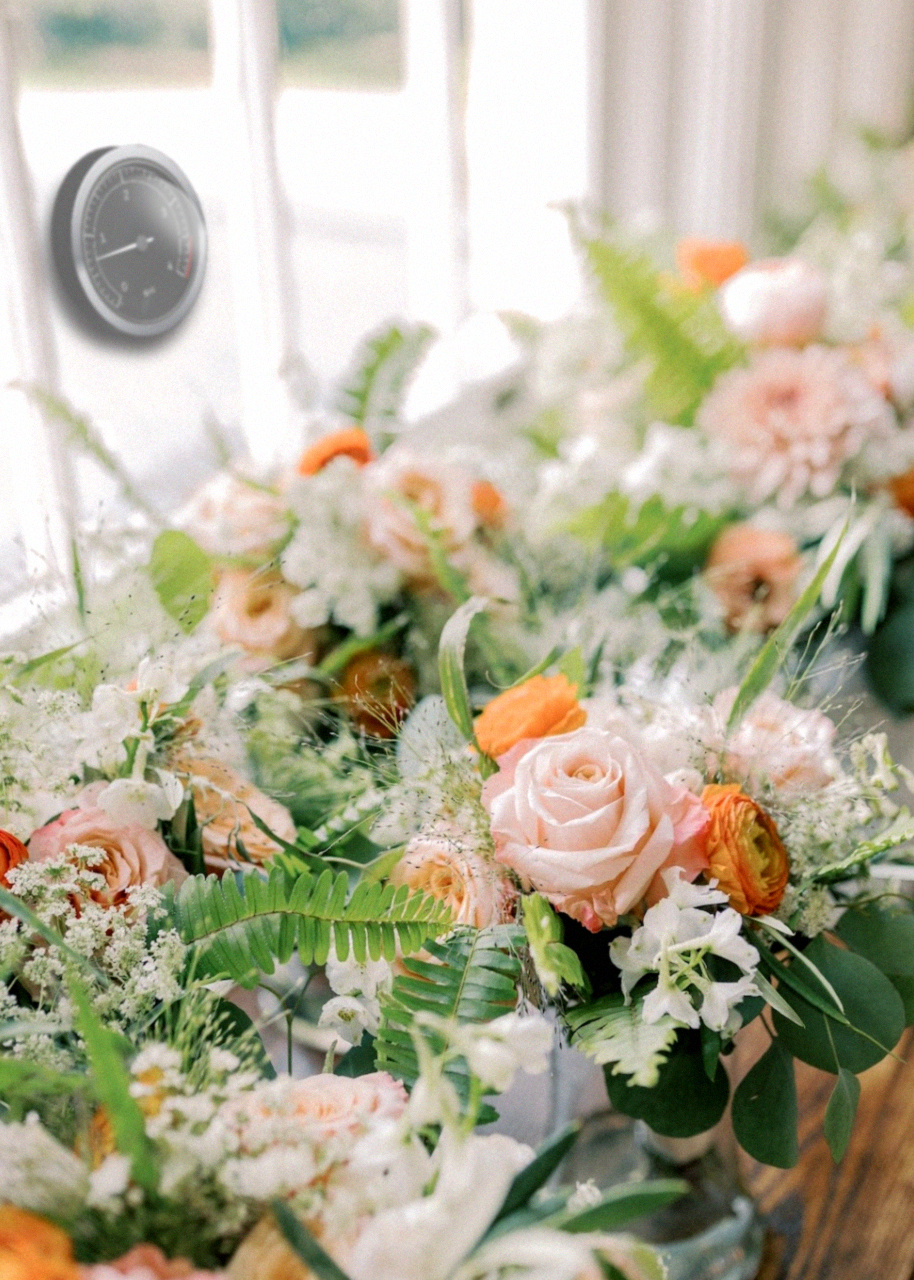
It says 0.7 bar
